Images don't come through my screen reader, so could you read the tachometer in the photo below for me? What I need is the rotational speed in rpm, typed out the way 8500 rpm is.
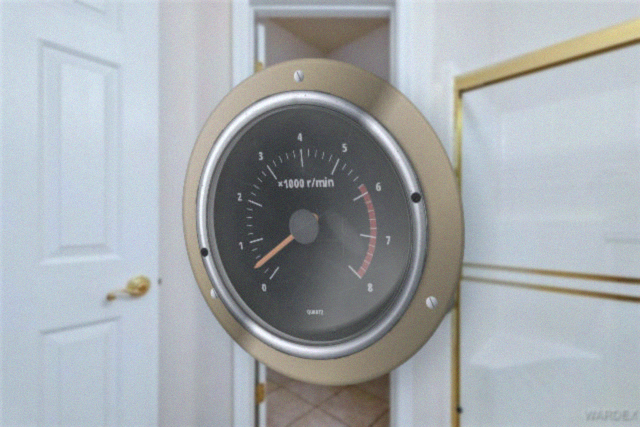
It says 400 rpm
